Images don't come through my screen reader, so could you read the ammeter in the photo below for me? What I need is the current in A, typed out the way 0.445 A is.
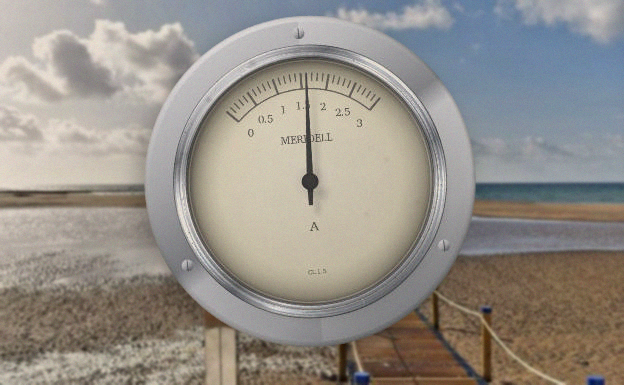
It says 1.6 A
